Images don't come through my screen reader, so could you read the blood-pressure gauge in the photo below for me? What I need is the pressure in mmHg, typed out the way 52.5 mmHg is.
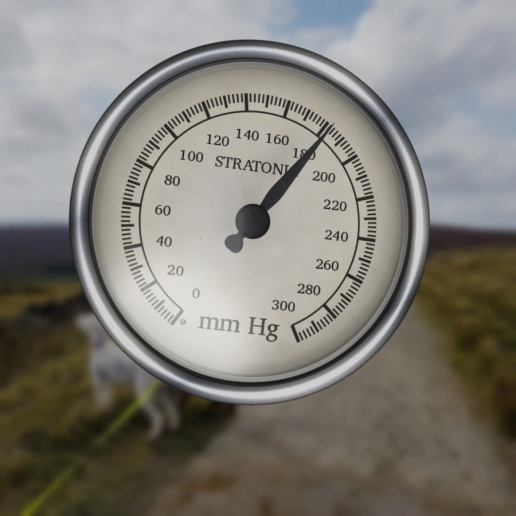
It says 182 mmHg
